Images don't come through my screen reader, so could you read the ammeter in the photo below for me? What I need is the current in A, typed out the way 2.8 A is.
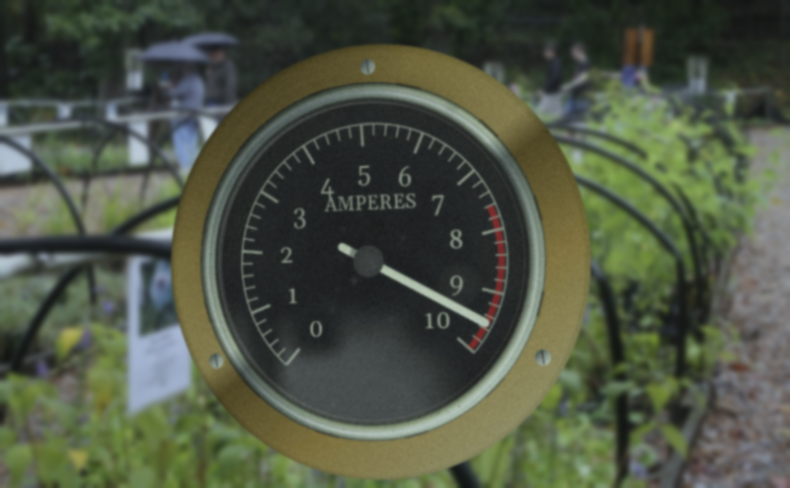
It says 9.5 A
